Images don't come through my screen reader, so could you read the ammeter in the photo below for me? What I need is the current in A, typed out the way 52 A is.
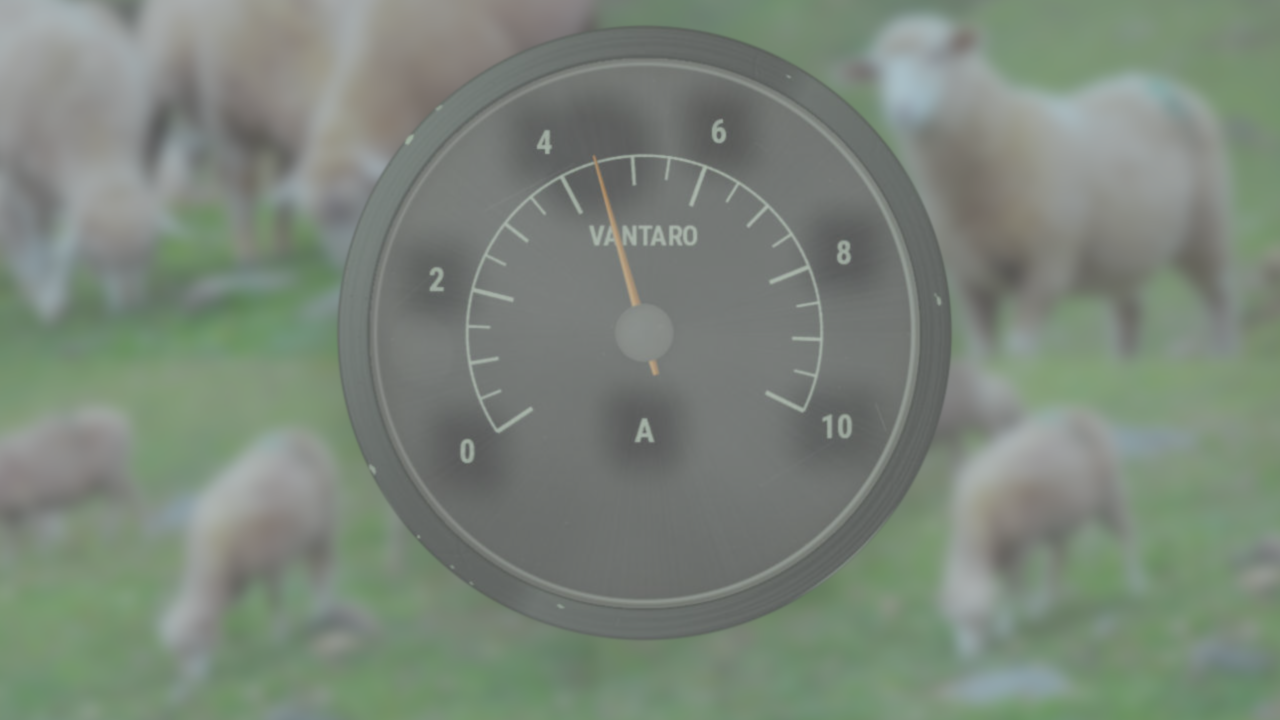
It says 4.5 A
